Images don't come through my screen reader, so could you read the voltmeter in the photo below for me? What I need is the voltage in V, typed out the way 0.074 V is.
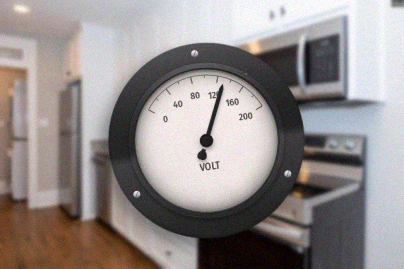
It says 130 V
